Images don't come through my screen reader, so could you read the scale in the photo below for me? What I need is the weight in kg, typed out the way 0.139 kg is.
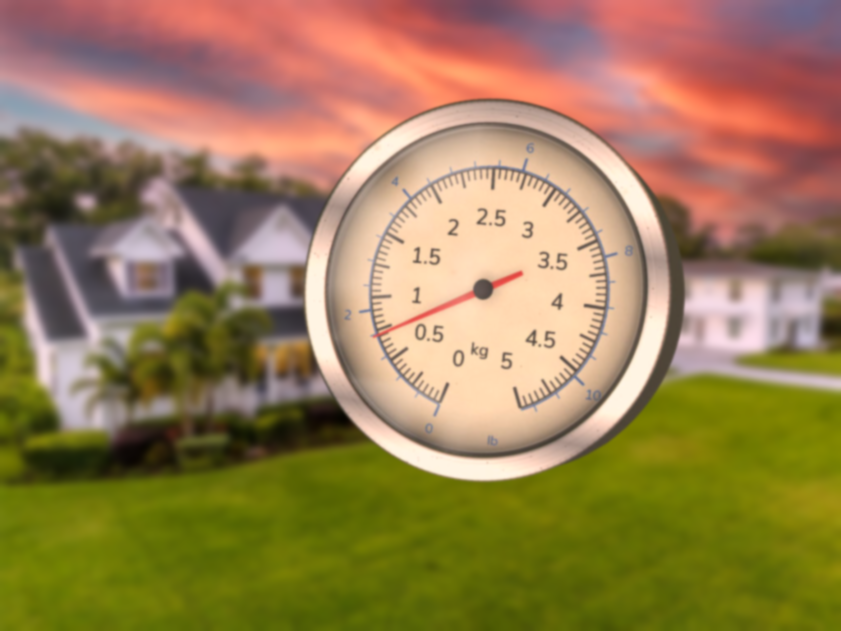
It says 0.7 kg
